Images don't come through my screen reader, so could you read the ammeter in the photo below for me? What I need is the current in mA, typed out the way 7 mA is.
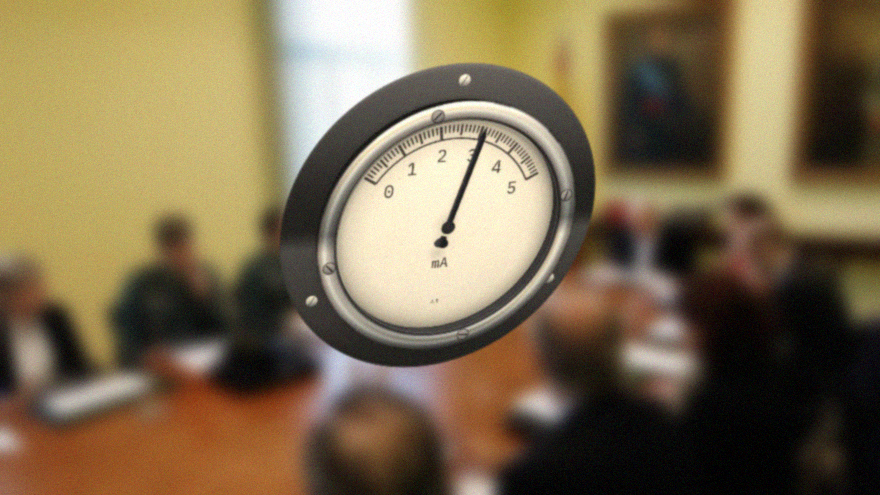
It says 3 mA
